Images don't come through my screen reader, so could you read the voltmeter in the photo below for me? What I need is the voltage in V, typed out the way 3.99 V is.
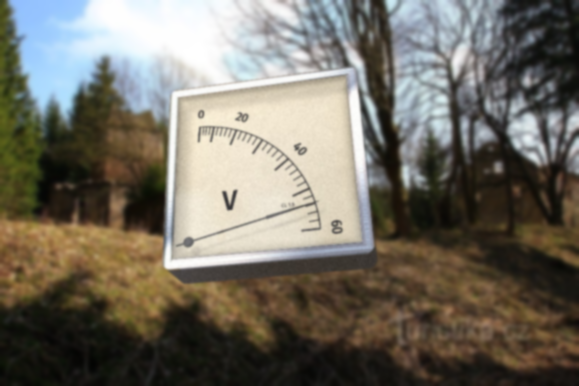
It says 54 V
